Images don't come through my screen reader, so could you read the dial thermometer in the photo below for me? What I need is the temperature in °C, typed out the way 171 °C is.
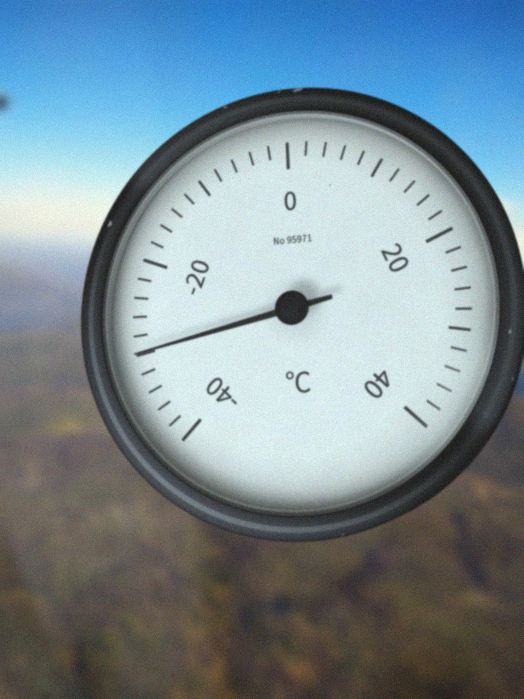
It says -30 °C
